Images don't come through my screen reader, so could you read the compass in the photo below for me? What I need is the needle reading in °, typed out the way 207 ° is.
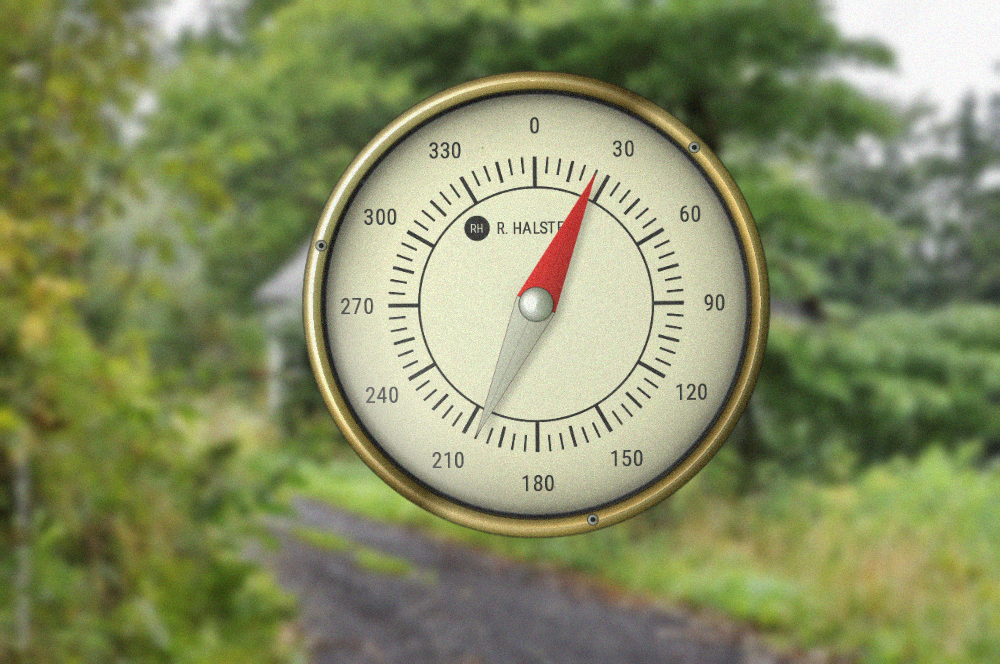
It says 25 °
